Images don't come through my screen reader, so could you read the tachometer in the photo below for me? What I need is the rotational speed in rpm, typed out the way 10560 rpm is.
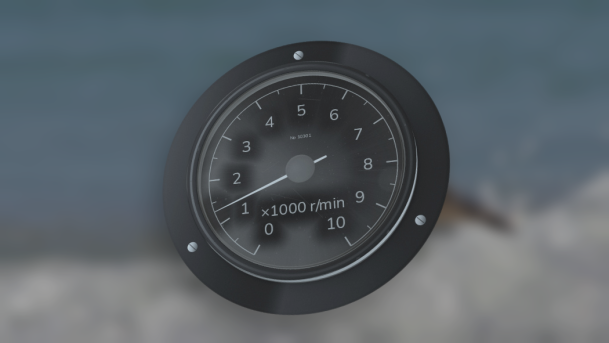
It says 1250 rpm
